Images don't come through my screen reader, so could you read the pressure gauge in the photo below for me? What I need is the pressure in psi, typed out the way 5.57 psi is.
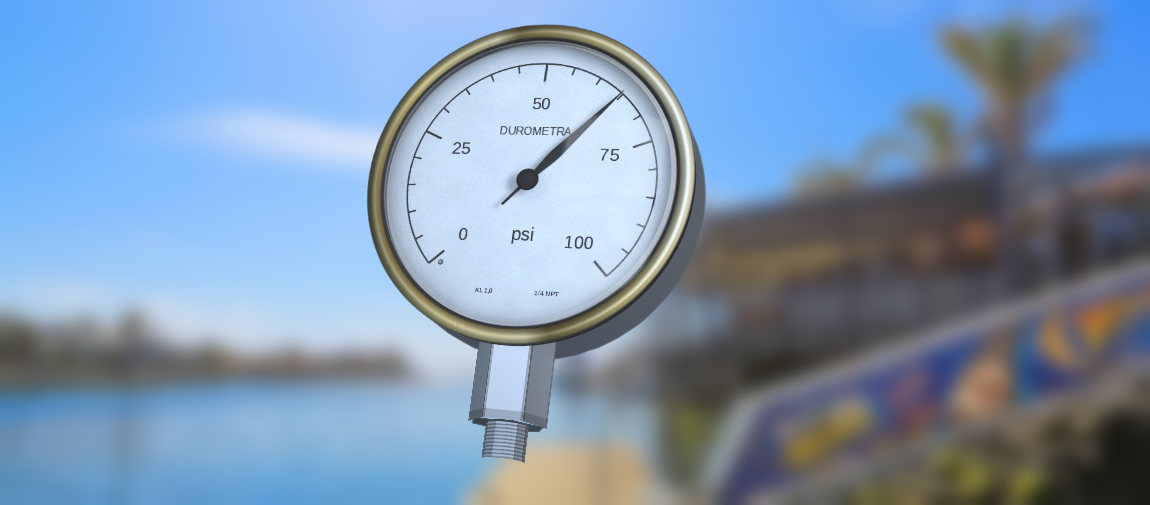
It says 65 psi
